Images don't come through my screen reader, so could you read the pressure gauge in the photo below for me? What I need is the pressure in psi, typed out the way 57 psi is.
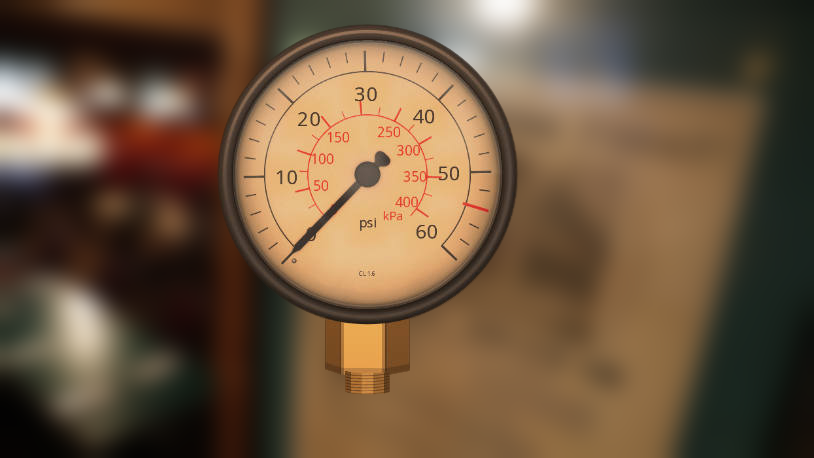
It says 0 psi
